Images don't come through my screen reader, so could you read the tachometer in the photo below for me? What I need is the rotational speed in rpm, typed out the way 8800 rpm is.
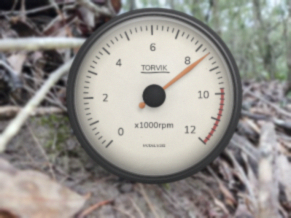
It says 8400 rpm
